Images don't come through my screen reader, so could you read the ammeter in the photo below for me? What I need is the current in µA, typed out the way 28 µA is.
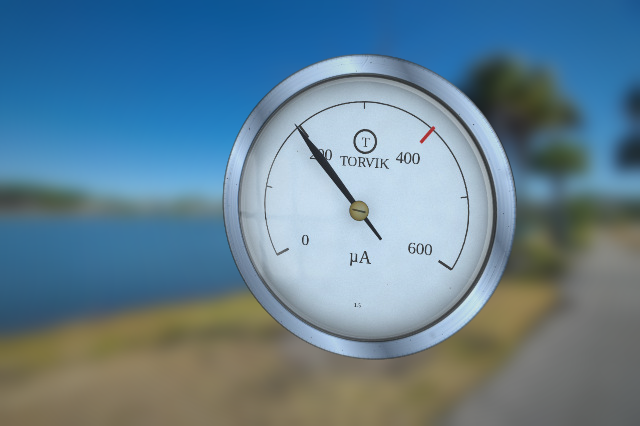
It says 200 µA
